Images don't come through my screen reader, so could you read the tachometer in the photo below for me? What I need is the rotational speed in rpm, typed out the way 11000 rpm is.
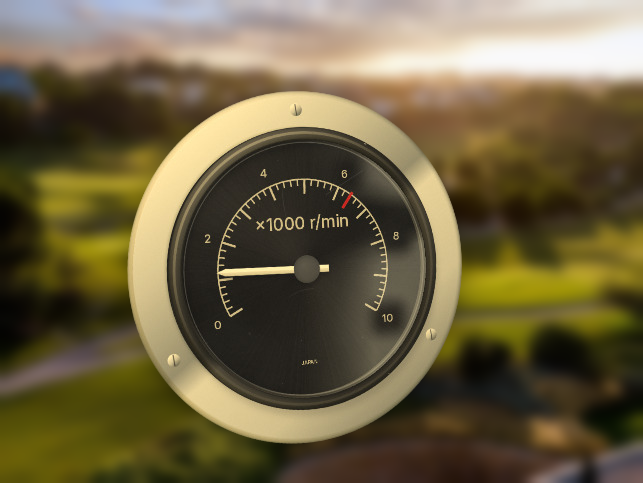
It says 1200 rpm
